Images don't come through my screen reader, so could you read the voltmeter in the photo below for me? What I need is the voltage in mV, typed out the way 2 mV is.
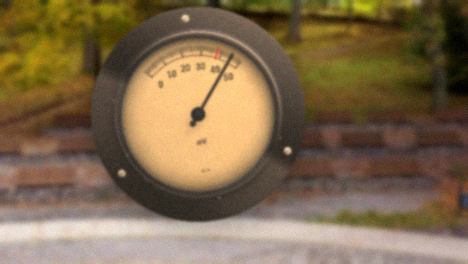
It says 45 mV
